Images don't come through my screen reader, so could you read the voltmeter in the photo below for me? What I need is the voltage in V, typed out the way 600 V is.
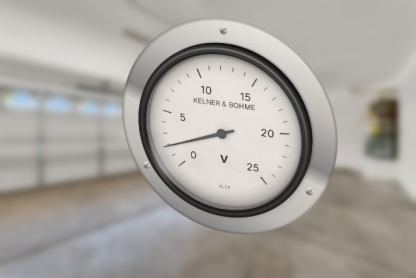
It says 2 V
